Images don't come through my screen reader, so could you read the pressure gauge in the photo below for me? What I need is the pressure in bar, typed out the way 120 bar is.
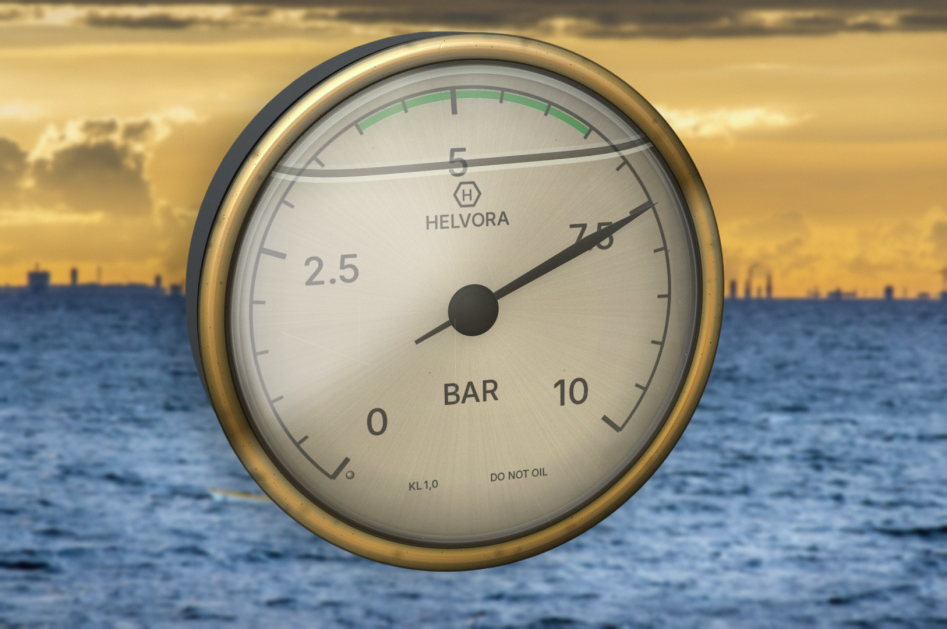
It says 7.5 bar
